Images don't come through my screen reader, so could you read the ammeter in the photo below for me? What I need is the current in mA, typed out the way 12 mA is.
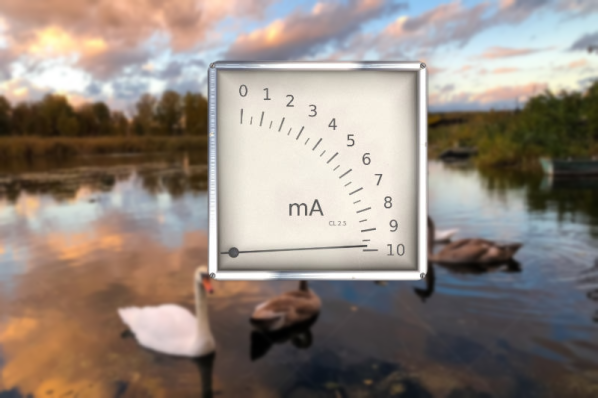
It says 9.75 mA
